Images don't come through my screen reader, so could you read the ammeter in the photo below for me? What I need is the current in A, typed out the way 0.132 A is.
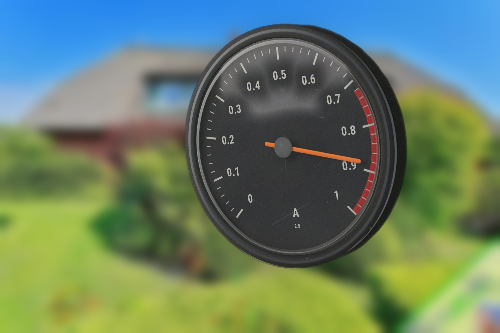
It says 0.88 A
